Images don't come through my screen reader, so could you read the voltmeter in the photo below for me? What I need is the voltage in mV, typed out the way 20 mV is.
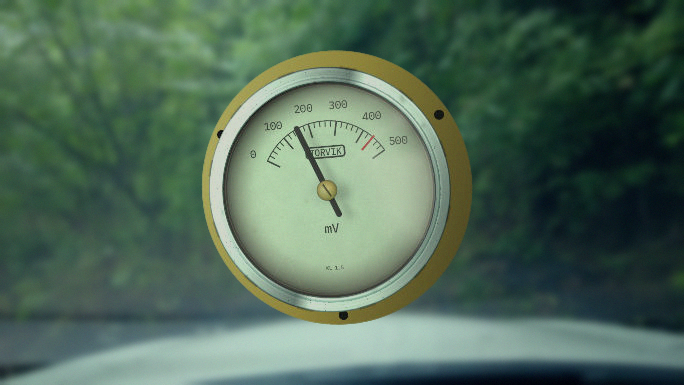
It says 160 mV
